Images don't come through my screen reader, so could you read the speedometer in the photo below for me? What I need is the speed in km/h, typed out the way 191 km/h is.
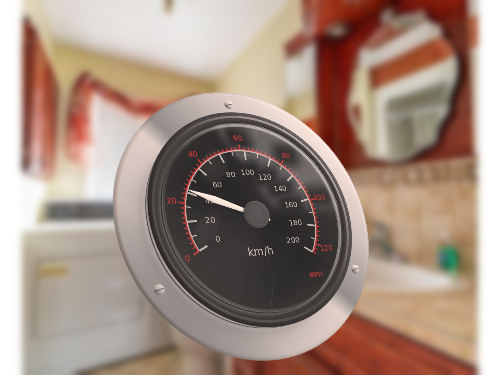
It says 40 km/h
